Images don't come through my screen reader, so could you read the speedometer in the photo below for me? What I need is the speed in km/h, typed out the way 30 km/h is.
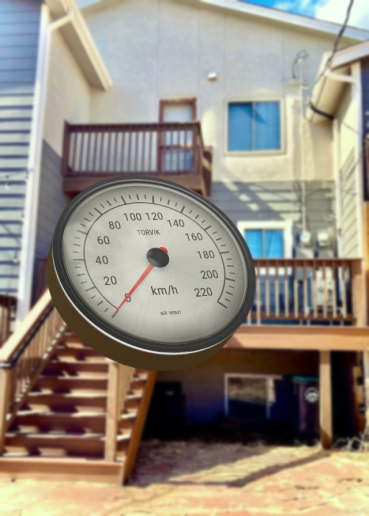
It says 0 km/h
